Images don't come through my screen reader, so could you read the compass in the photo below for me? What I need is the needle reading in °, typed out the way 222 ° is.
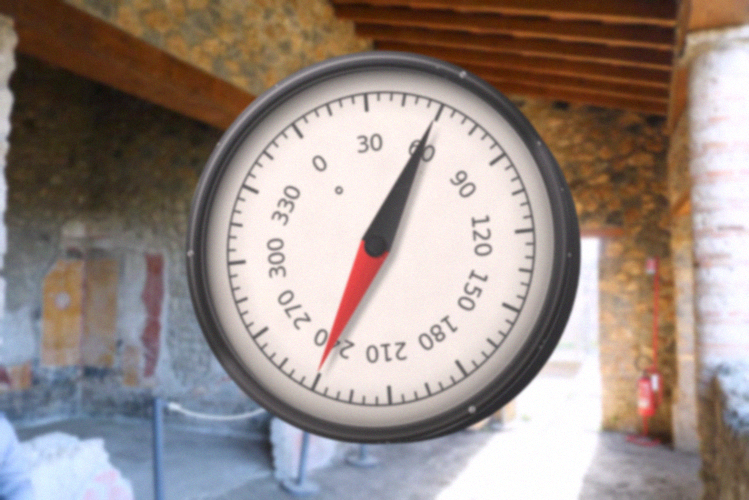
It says 240 °
